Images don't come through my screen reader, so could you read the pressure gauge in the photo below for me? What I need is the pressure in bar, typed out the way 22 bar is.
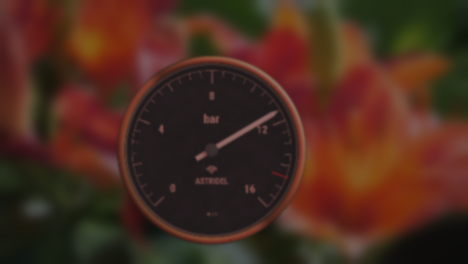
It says 11.5 bar
